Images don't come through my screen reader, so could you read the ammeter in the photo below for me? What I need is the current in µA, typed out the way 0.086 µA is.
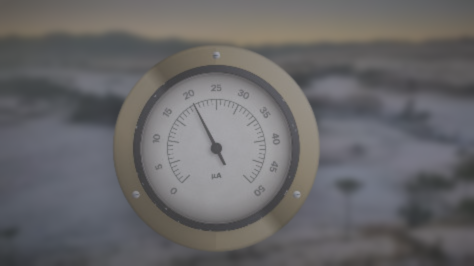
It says 20 µA
